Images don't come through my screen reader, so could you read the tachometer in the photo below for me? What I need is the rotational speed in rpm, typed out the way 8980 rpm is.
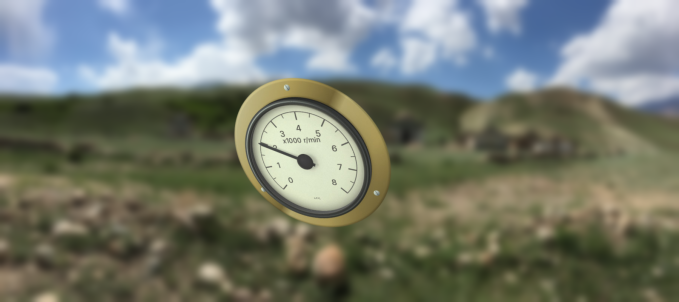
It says 2000 rpm
